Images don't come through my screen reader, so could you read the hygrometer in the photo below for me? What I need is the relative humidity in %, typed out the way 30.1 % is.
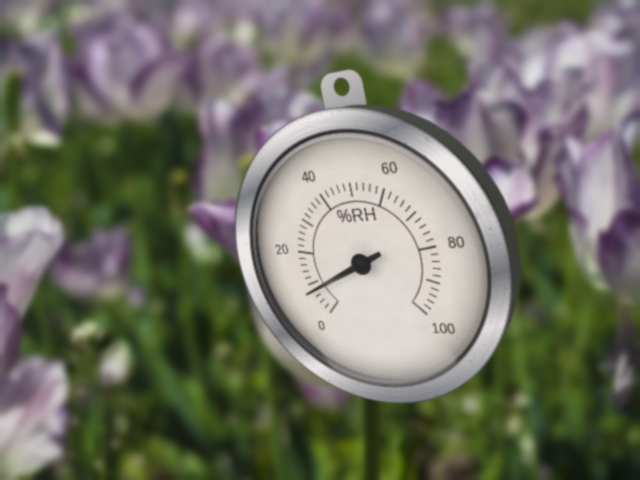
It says 8 %
